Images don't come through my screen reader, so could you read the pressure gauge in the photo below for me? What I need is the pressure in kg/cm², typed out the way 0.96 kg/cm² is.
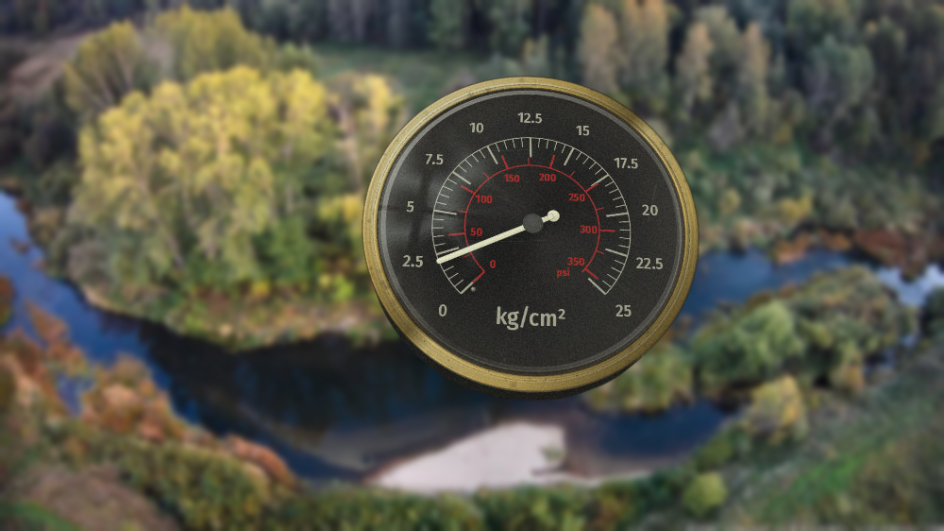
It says 2 kg/cm²
